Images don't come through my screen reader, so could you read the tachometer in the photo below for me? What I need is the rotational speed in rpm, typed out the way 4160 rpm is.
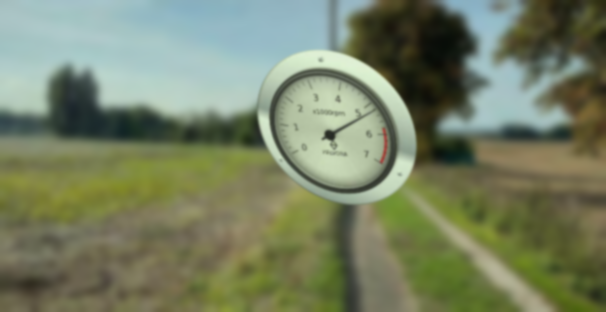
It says 5200 rpm
